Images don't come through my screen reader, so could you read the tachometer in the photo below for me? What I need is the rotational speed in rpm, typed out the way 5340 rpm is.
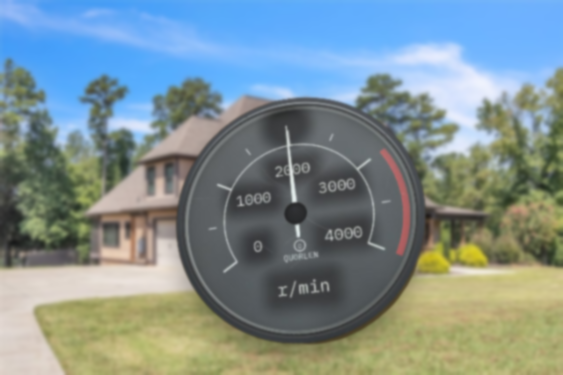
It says 2000 rpm
